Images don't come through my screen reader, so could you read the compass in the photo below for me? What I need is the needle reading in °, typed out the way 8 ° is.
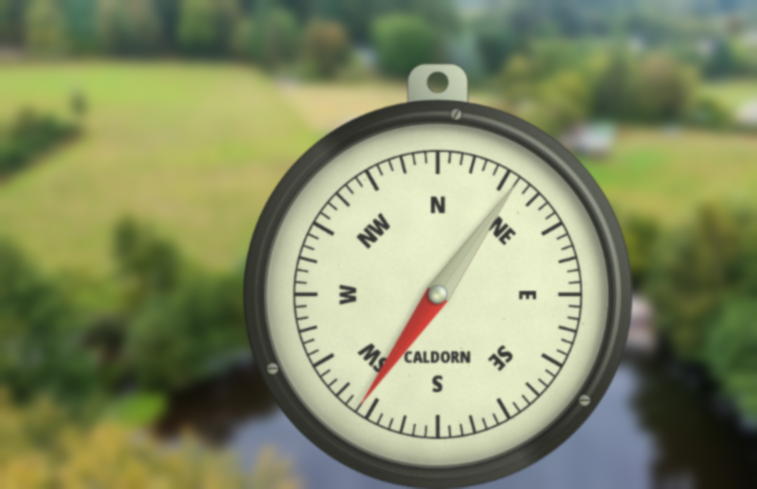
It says 215 °
